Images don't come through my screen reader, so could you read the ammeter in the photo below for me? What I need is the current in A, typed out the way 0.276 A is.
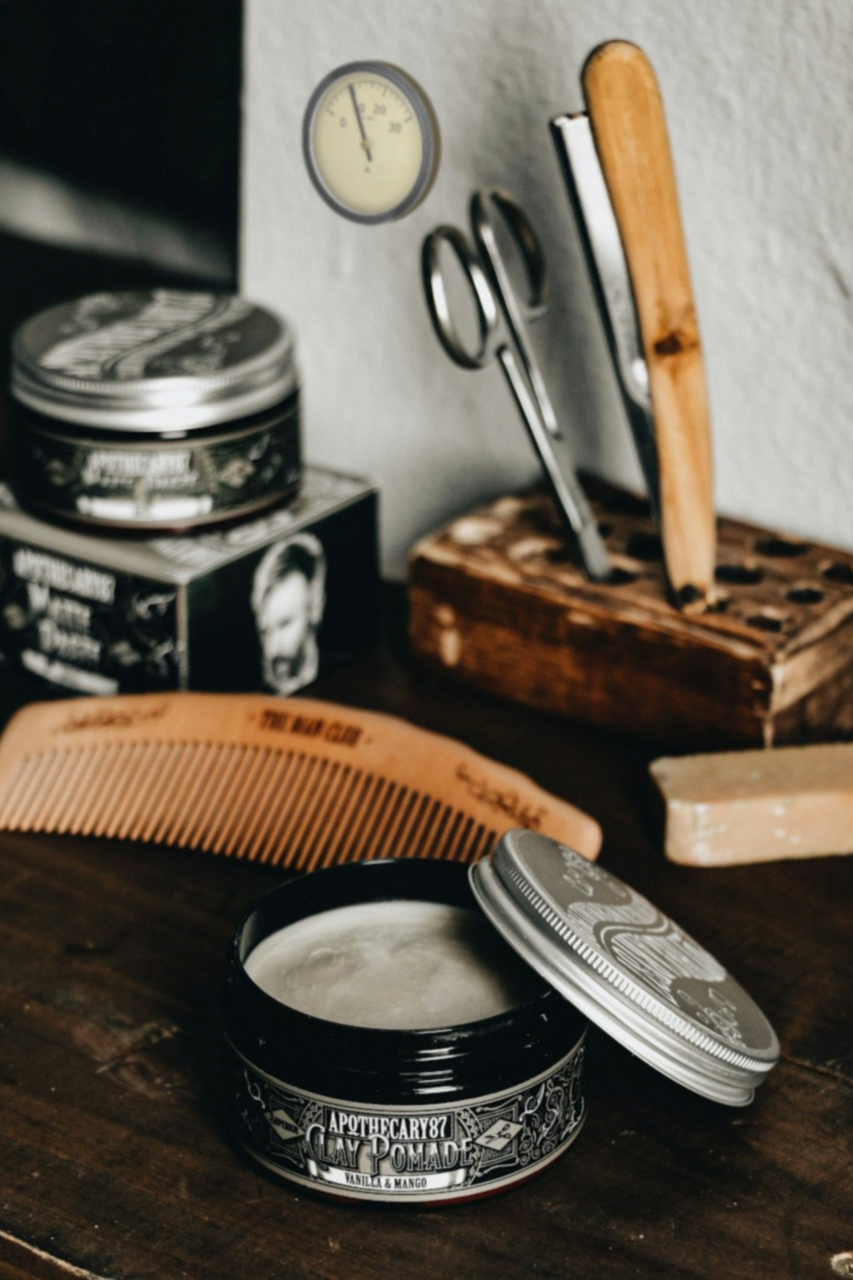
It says 10 A
